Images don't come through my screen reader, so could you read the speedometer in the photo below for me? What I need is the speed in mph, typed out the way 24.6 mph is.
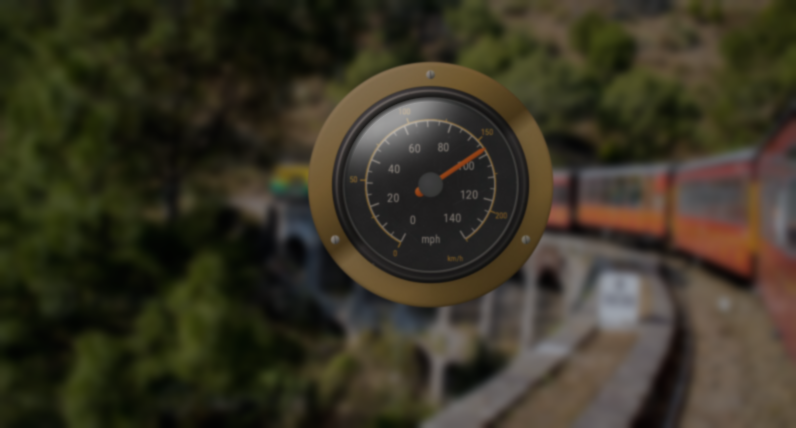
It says 97.5 mph
